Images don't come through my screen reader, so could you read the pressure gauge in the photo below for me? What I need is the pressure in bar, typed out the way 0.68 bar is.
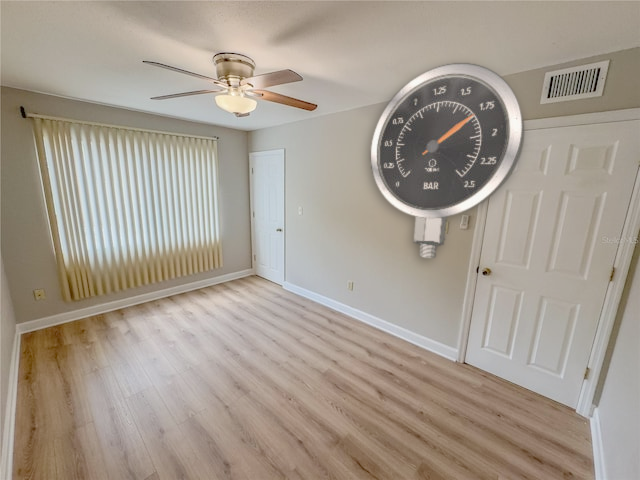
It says 1.75 bar
